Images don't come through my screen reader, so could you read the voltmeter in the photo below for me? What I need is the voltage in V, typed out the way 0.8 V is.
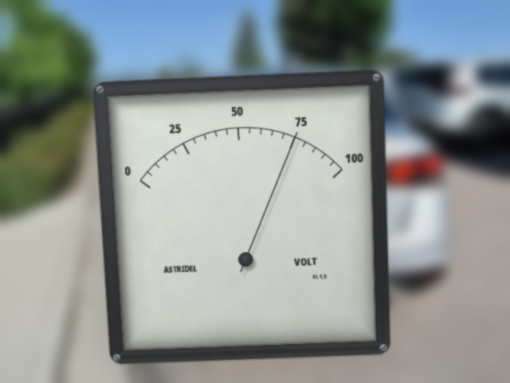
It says 75 V
